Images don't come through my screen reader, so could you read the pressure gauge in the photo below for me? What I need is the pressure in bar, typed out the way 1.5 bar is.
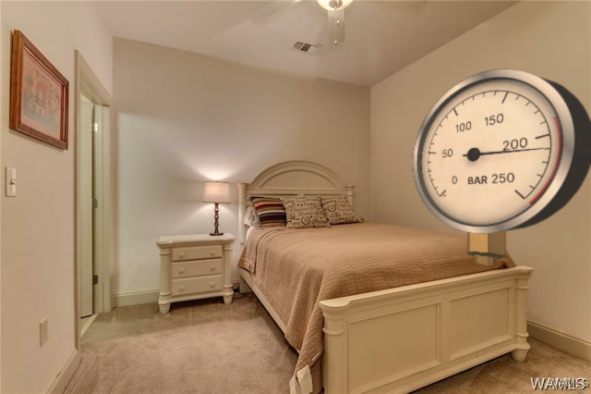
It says 210 bar
